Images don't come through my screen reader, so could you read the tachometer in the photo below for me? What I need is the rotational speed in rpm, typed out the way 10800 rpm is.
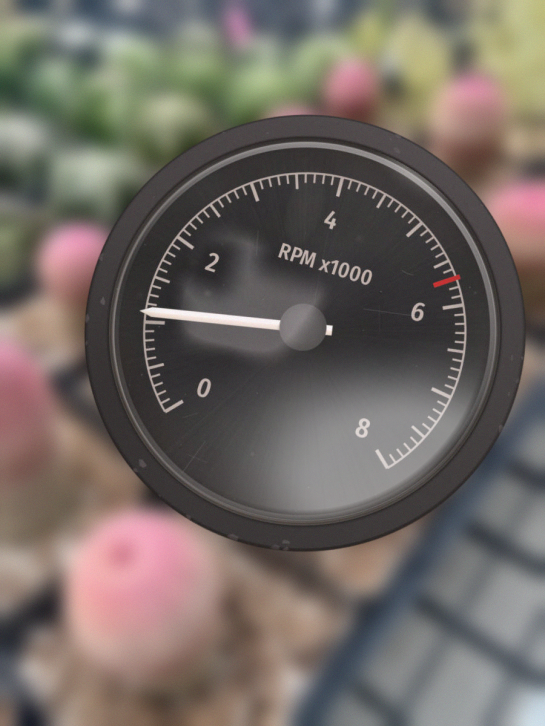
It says 1100 rpm
